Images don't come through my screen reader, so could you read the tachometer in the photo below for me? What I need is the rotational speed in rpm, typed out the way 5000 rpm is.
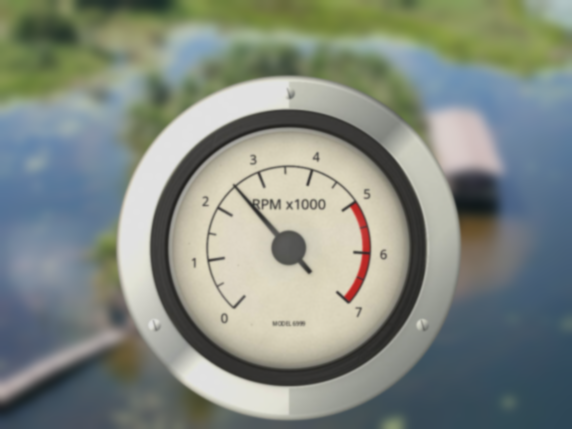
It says 2500 rpm
